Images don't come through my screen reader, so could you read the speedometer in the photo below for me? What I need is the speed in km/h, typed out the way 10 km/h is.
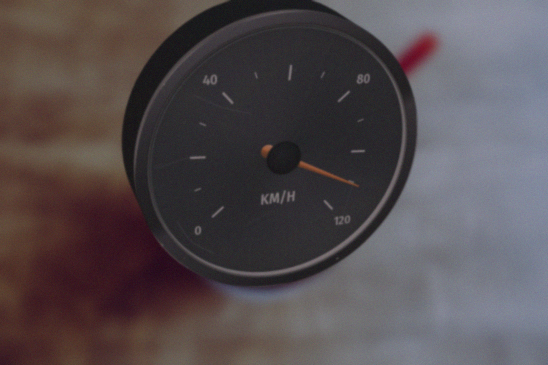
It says 110 km/h
